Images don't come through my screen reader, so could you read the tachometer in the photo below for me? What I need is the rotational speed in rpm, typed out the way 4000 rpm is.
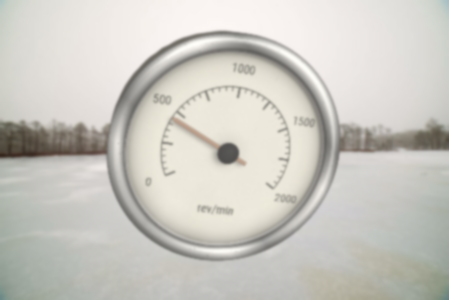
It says 450 rpm
